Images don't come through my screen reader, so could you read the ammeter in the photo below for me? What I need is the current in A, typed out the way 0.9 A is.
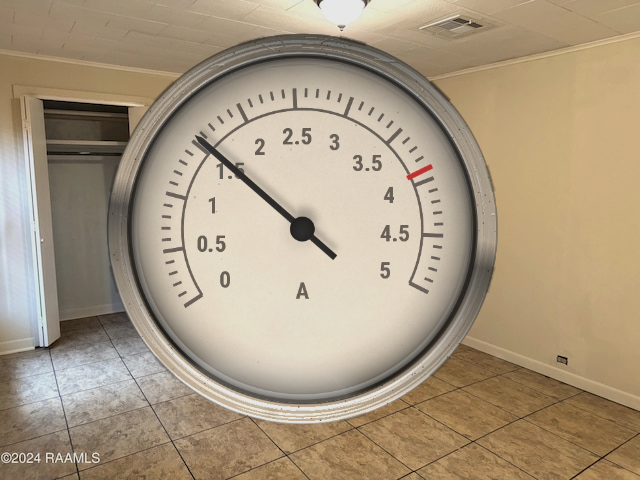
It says 1.55 A
